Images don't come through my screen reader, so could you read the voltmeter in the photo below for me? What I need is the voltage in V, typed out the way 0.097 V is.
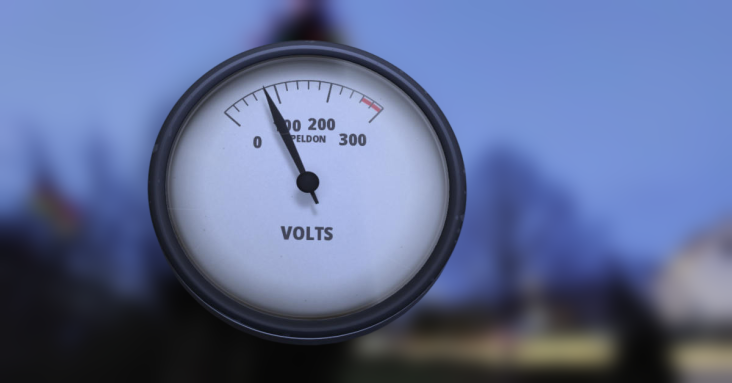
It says 80 V
